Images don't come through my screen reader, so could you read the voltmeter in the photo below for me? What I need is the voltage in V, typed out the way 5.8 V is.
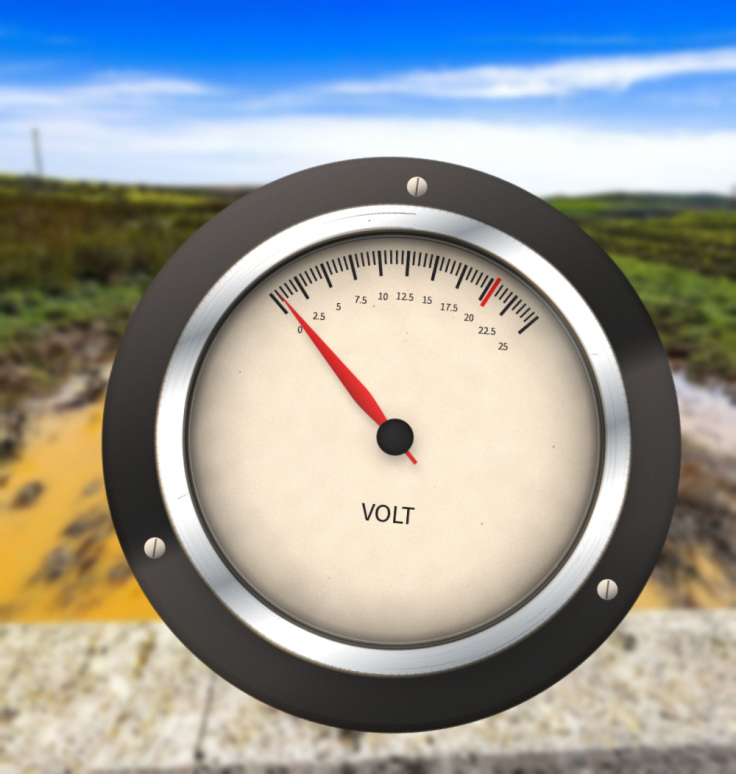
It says 0.5 V
